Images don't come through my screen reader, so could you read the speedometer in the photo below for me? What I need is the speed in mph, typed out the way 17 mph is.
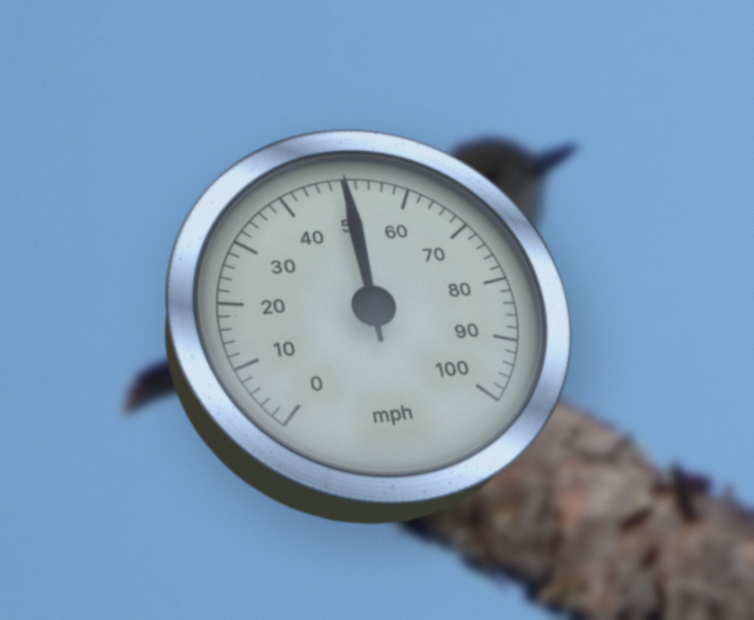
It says 50 mph
